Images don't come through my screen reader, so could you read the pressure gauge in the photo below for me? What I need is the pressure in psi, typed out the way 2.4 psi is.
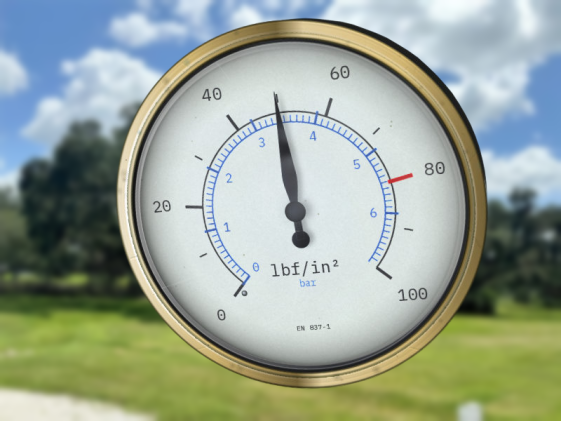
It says 50 psi
